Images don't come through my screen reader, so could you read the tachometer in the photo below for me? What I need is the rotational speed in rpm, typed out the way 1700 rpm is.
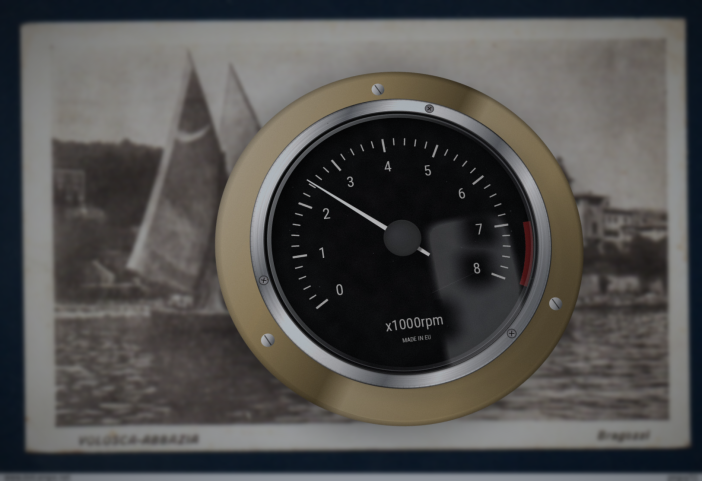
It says 2400 rpm
